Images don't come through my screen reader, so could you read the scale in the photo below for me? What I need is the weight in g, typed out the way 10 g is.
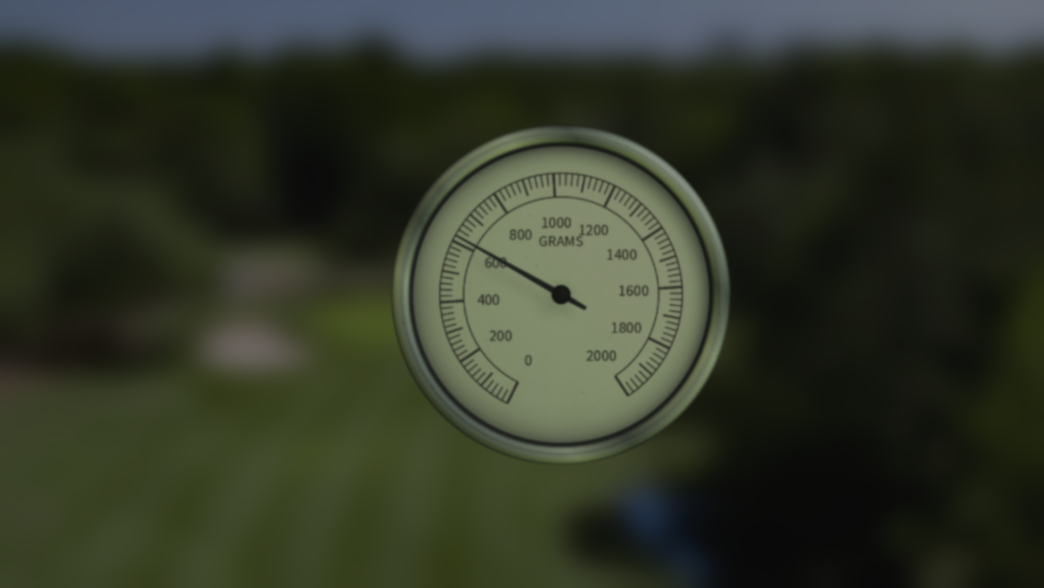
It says 620 g
